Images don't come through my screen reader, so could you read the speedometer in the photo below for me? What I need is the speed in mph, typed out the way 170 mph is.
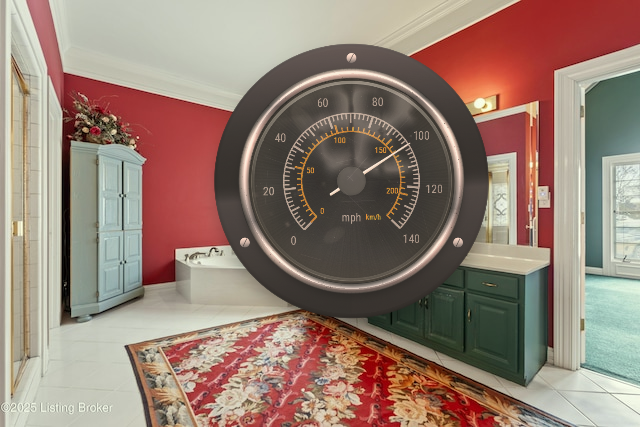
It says 100 mph
